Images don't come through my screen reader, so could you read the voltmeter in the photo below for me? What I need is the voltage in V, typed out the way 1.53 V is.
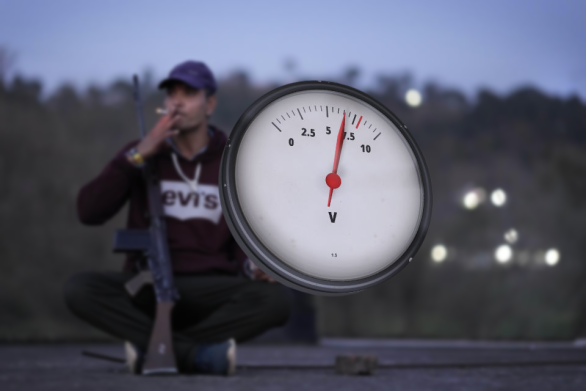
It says 6.5 V
